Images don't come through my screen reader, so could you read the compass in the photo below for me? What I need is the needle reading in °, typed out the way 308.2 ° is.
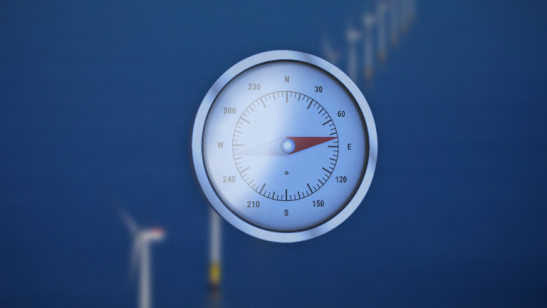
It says 80 °
